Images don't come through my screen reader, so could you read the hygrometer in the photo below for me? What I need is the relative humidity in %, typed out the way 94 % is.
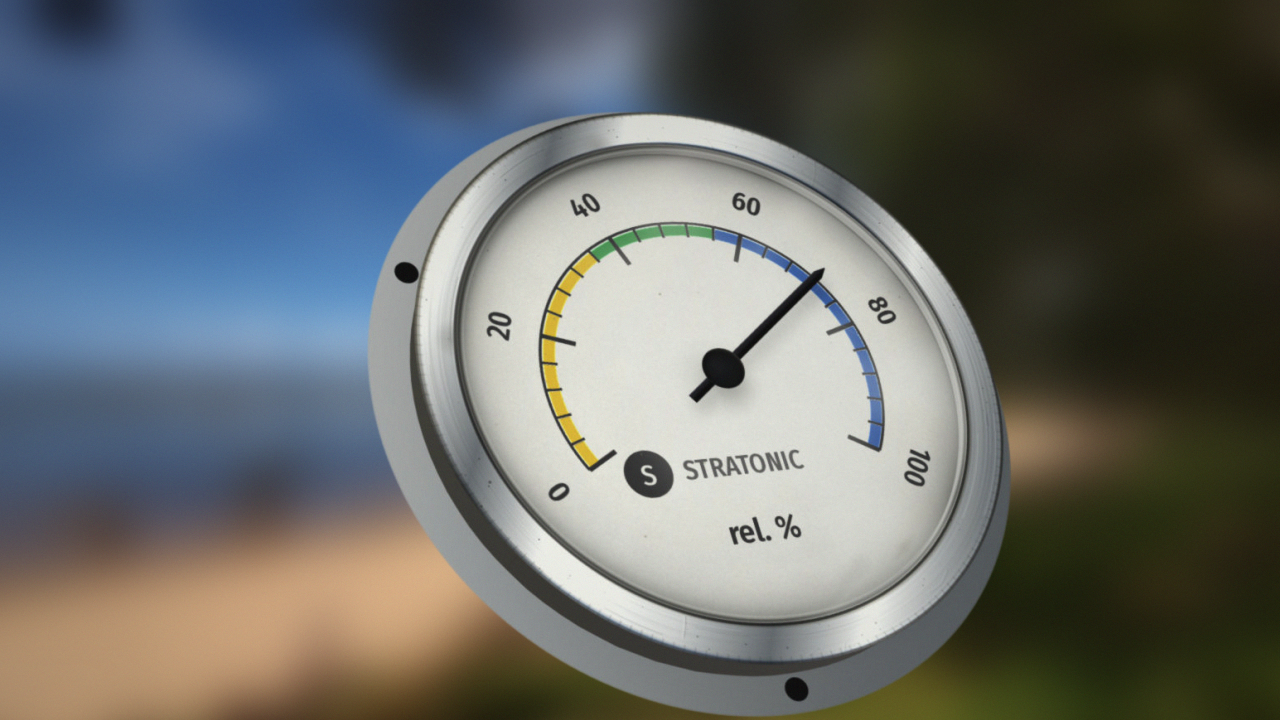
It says 72 %
